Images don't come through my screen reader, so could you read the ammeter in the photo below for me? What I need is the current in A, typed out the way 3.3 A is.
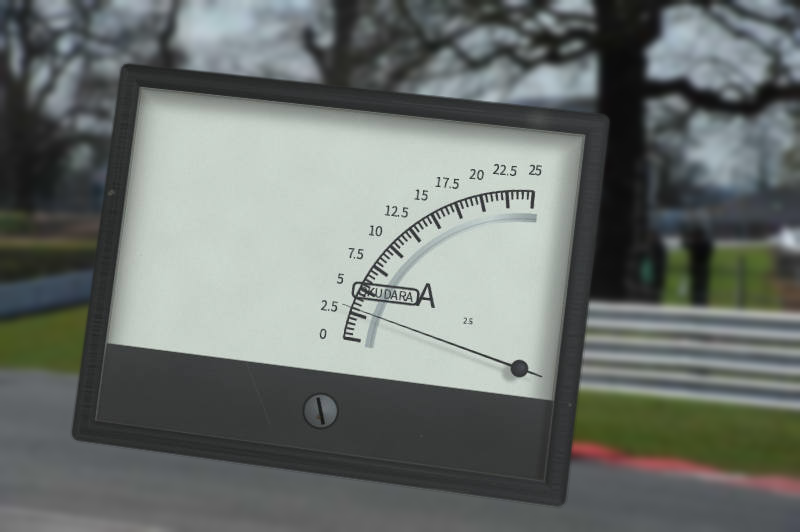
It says 3 A
